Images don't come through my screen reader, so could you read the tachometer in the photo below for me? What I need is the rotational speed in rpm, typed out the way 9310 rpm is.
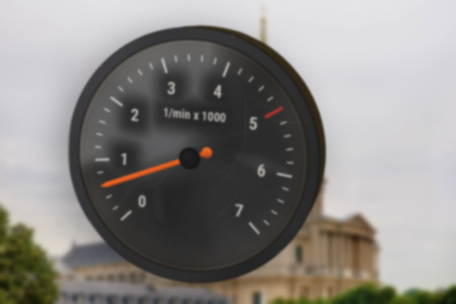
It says 600 rpm
